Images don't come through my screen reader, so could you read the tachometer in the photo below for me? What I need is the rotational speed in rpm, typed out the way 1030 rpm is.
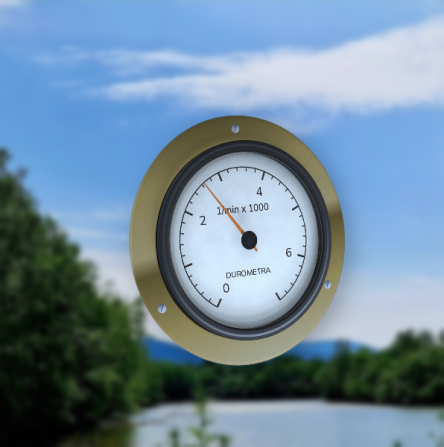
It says 2600 rpm
